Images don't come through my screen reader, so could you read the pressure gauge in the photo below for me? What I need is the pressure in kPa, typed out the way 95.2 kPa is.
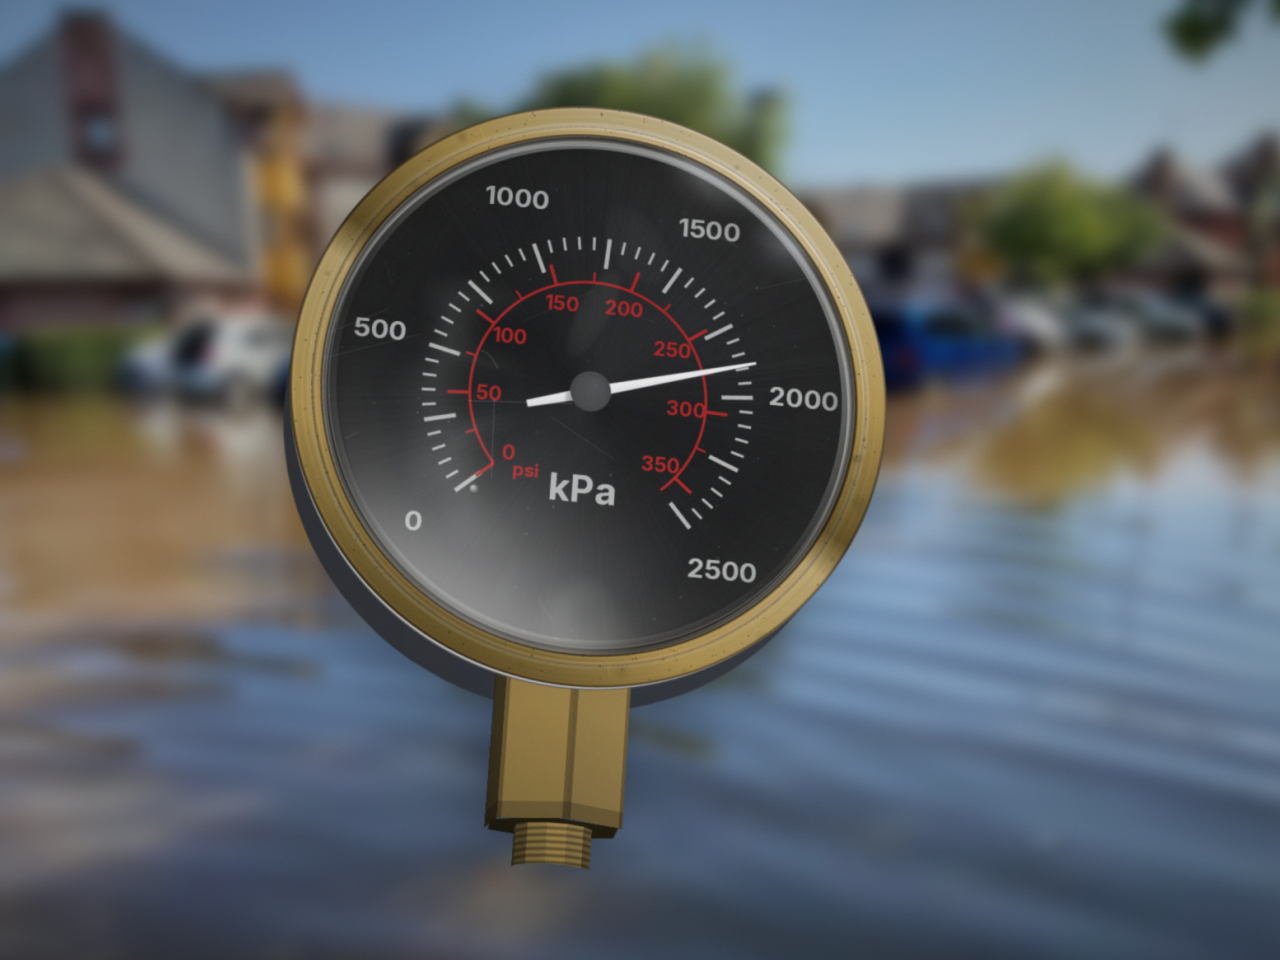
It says 1900 kPa
